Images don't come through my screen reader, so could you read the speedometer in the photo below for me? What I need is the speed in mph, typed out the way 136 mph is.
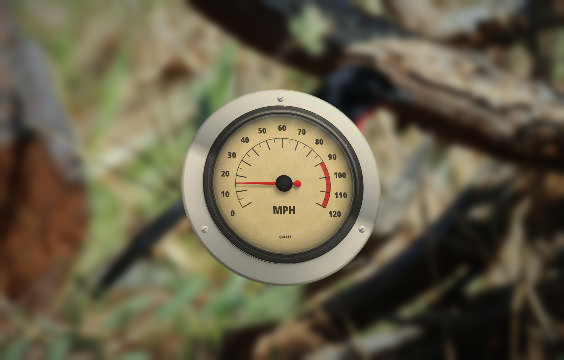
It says 15 mph
